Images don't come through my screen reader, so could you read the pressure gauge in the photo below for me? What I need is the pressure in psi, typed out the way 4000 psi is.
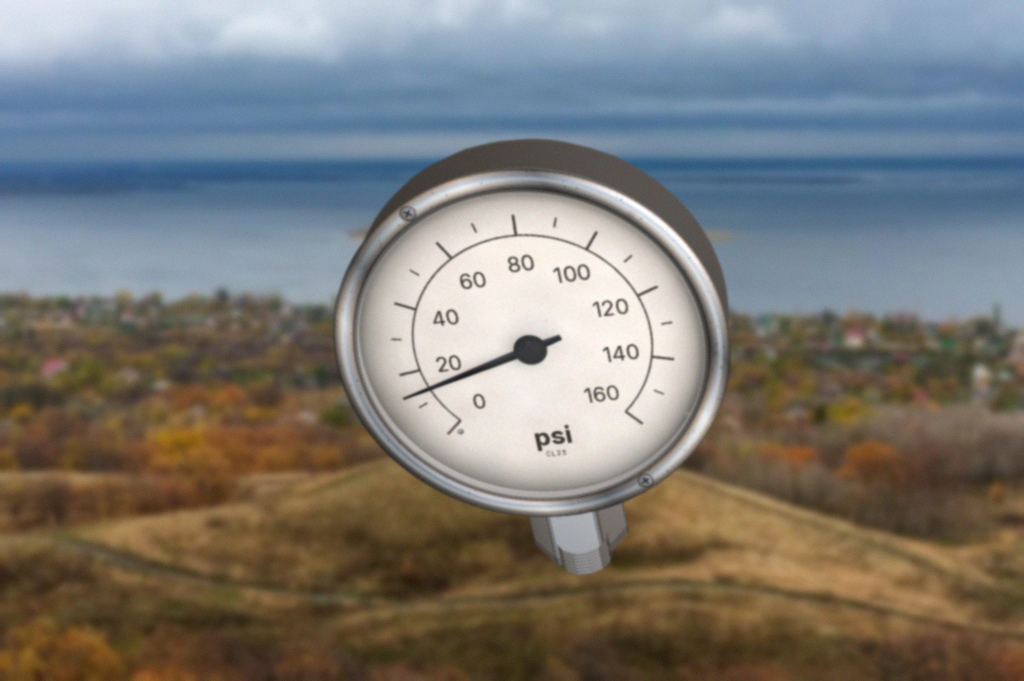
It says 15 psi
